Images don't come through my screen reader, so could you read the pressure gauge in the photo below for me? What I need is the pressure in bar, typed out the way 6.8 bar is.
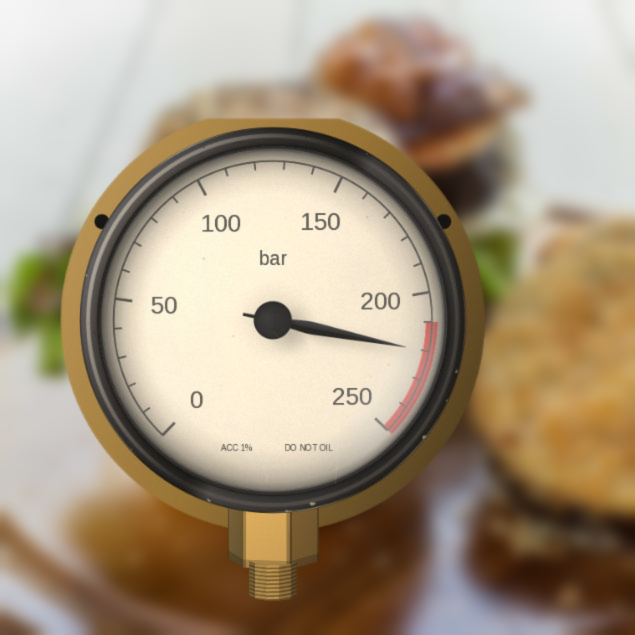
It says 220 bar
